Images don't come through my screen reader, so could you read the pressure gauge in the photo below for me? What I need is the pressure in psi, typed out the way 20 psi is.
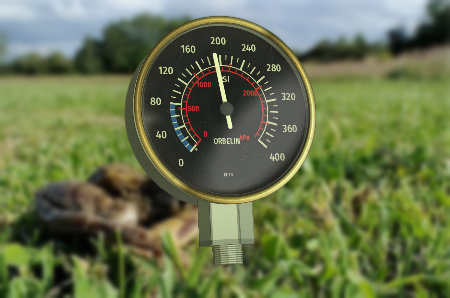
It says 190 psi
